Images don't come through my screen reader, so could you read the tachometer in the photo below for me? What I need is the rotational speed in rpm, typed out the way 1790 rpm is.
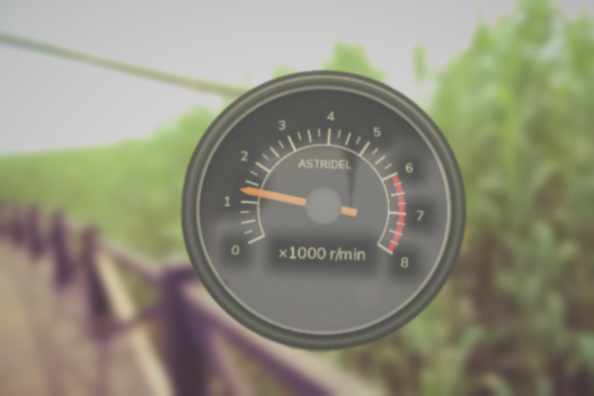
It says 1250 rpm
